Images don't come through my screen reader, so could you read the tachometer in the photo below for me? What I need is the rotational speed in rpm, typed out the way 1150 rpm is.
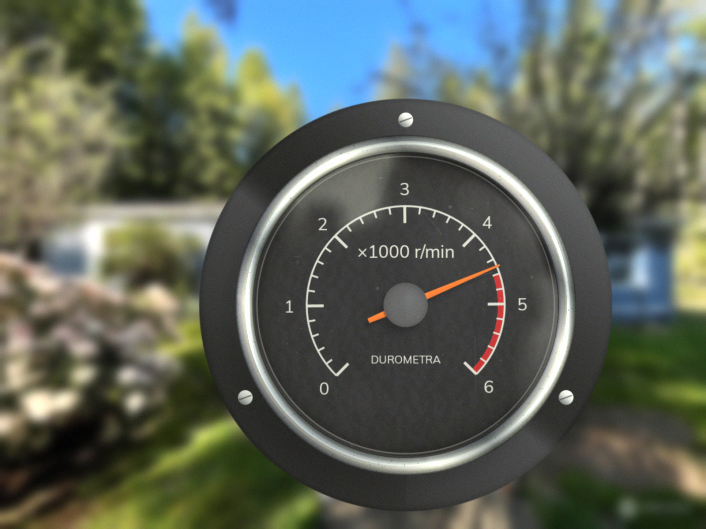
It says 4500 rpm
